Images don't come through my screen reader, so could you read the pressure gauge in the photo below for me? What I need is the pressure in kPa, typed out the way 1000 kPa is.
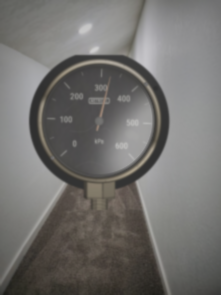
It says 325 kPa
